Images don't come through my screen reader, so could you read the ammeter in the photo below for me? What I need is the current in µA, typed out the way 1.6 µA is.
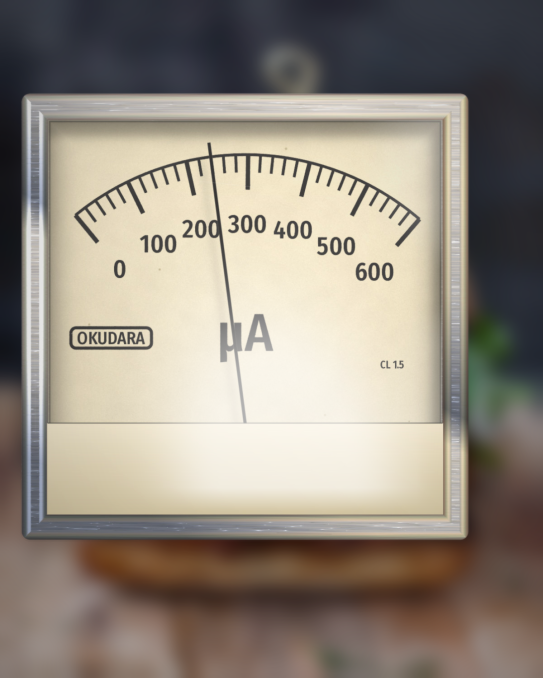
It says 240 µA
